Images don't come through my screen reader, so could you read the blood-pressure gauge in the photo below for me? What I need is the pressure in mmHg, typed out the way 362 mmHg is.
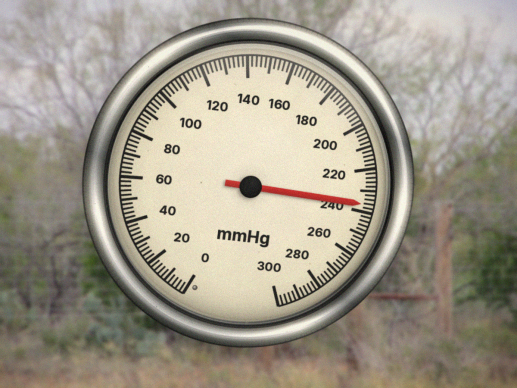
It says 236 mmHg
